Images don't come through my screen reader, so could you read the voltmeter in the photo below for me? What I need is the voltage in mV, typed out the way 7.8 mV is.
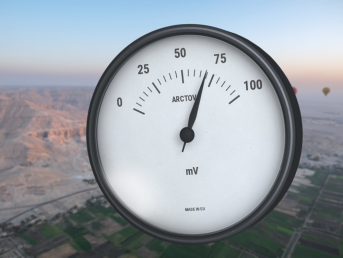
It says 70 mV
